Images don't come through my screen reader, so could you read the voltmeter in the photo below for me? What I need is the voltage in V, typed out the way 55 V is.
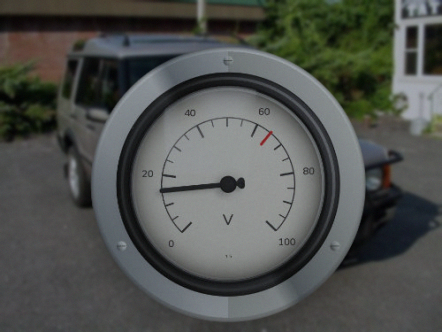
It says 15 V
